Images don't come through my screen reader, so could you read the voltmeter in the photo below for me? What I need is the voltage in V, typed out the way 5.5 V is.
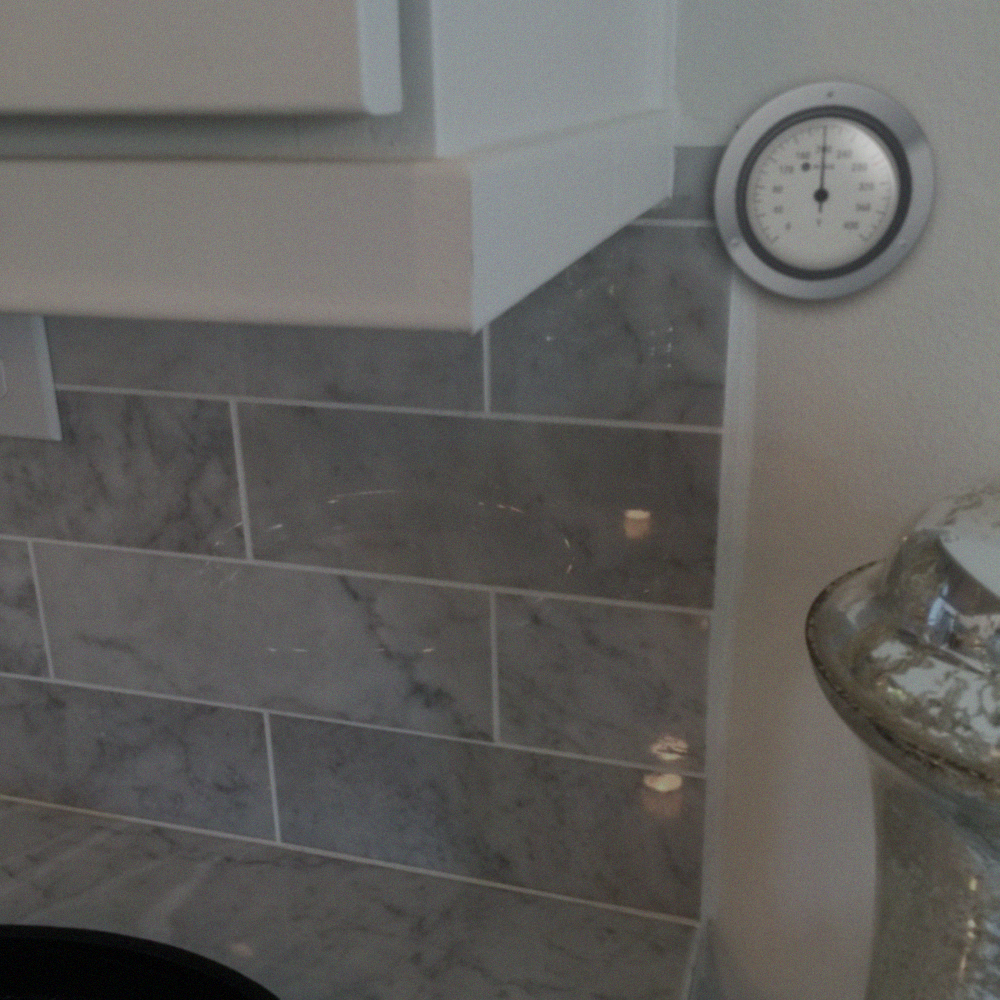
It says 200 V
